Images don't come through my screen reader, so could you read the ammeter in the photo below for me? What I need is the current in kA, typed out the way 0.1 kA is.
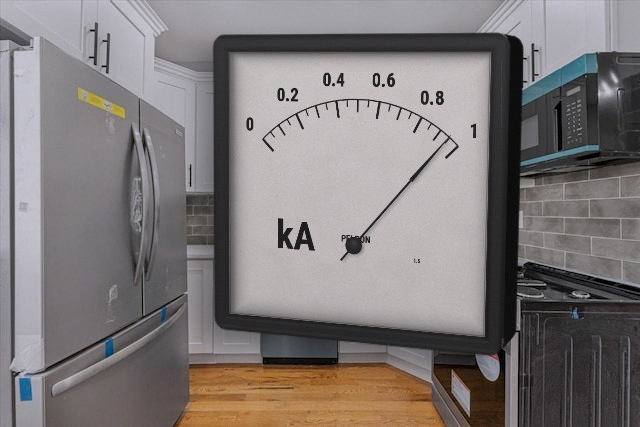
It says 0.95 kA
